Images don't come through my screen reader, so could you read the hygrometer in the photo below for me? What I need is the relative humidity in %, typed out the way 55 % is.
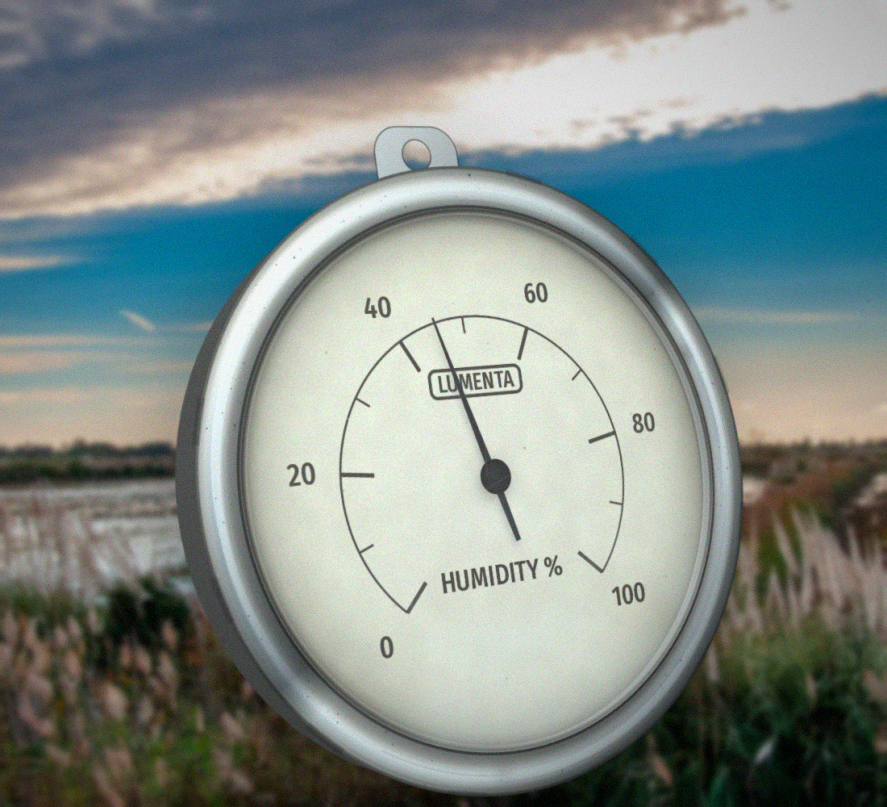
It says 45 %
